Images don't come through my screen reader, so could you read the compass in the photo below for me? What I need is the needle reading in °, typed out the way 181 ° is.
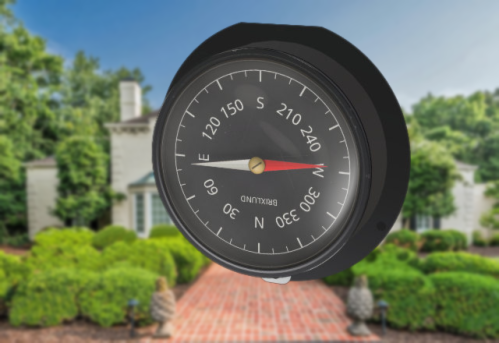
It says 265 °
